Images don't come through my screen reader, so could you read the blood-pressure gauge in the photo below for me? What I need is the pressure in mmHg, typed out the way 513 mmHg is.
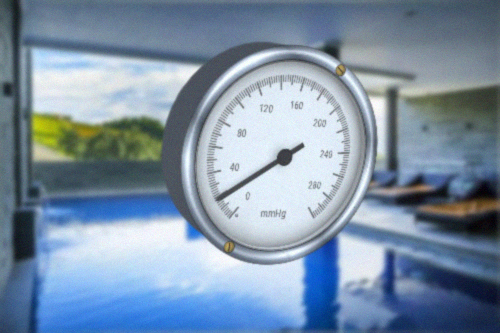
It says 20 mmHg
